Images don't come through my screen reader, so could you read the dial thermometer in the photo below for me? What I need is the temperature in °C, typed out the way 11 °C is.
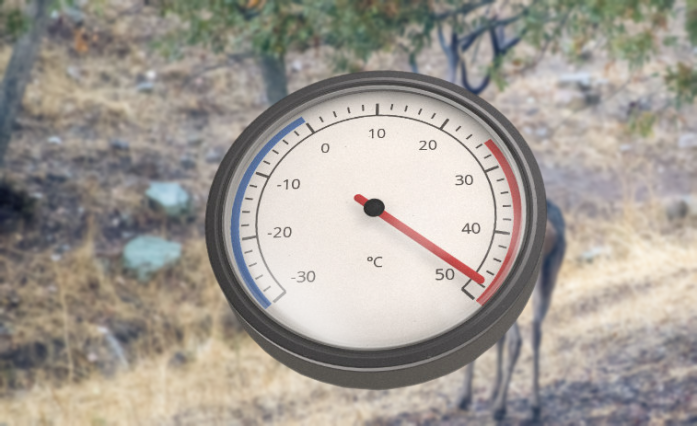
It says 48 °C
